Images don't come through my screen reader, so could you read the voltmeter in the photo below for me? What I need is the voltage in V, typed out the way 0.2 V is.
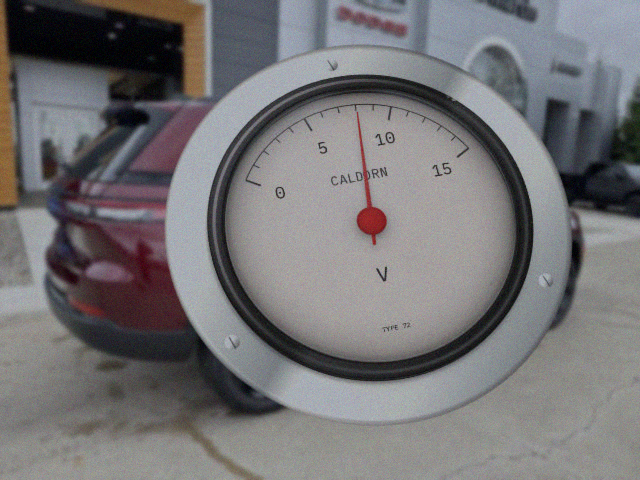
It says 8 V
